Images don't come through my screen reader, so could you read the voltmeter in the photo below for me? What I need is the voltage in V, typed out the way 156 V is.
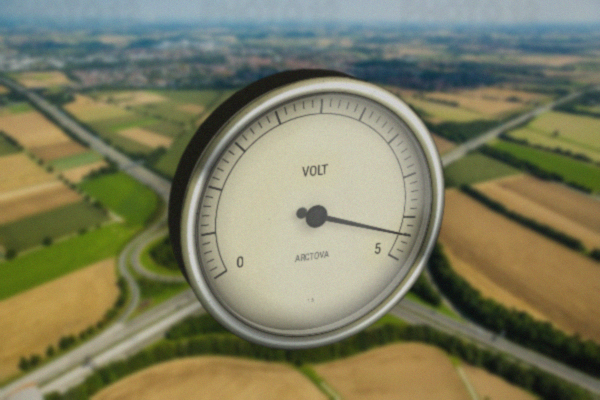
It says 4.7 V
